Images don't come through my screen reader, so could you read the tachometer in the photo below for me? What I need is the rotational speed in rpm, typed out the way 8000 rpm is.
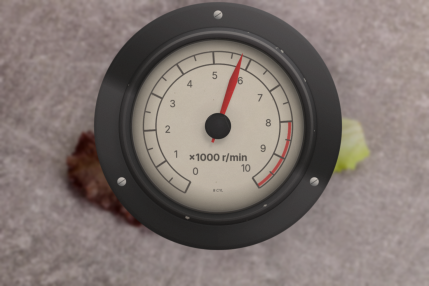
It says 5750 rpm
